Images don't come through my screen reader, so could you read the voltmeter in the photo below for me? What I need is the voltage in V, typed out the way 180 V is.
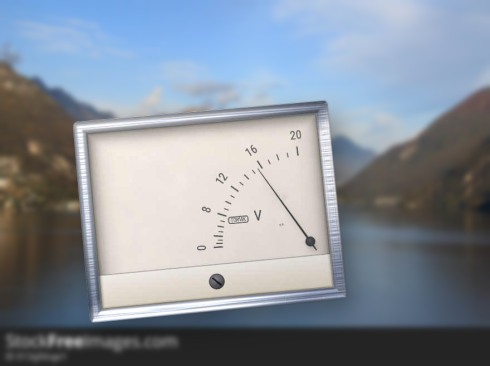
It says 15.5 V
